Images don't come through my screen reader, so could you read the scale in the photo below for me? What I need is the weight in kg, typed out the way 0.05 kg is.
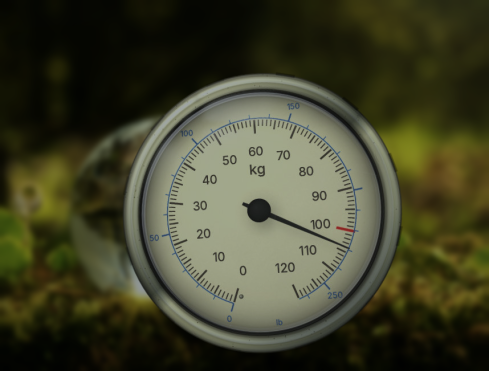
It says 104 kg
